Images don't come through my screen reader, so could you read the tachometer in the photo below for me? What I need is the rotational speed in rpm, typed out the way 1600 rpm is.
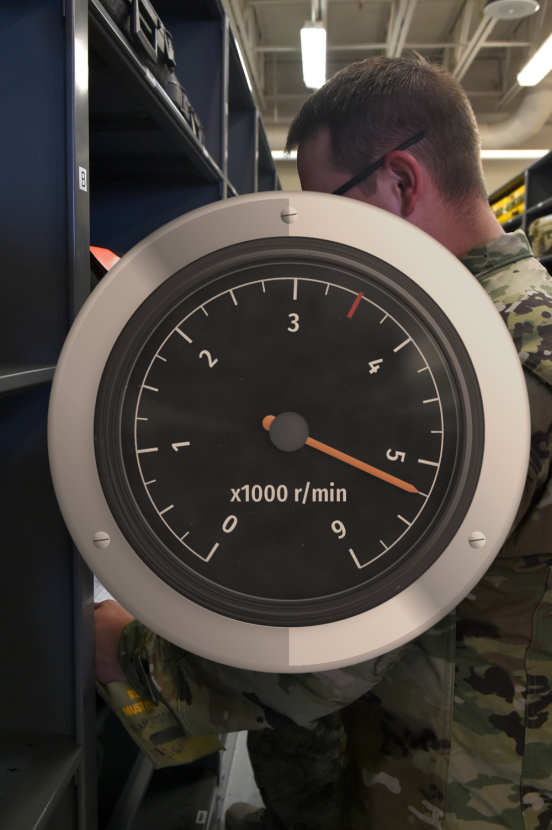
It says 5250 rpm
